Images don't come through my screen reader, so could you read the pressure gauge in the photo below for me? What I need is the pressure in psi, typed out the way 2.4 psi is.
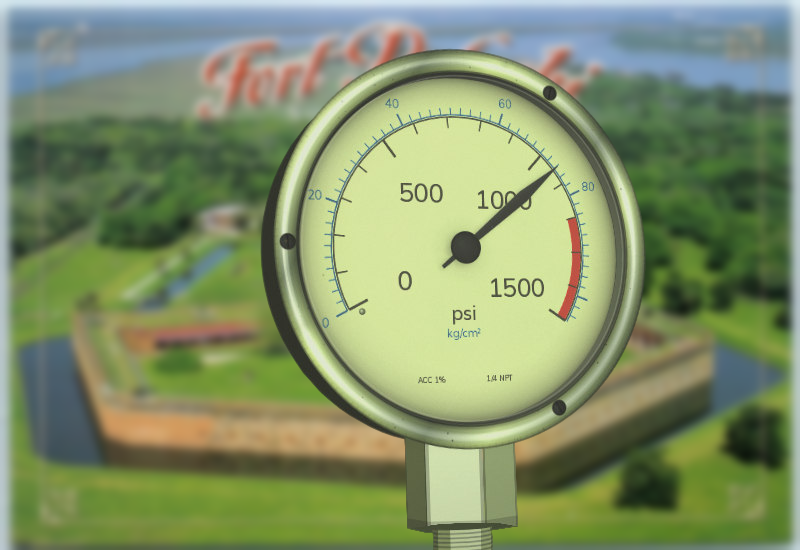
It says 1050 psi
